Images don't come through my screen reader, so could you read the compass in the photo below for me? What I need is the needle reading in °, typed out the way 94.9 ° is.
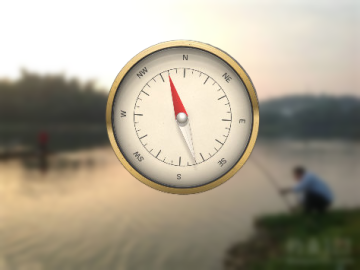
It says 340 °
